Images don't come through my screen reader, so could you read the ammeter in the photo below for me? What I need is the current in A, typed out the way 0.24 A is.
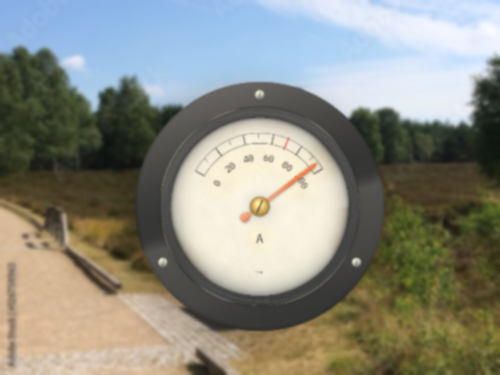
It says 95 A
